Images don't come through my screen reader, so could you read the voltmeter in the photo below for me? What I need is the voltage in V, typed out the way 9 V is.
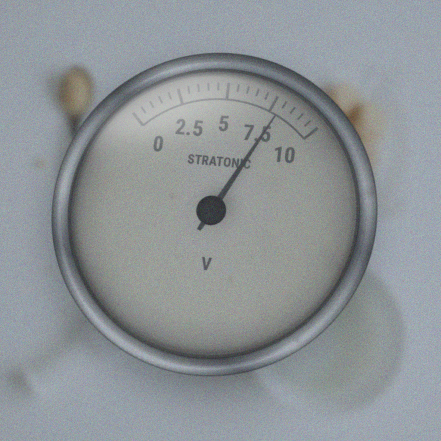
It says 8 V
